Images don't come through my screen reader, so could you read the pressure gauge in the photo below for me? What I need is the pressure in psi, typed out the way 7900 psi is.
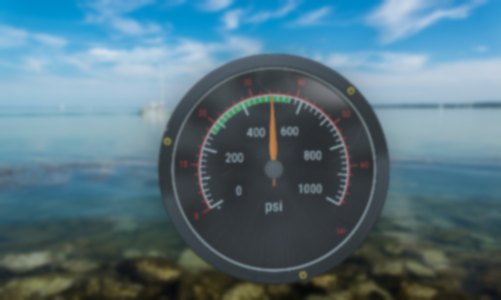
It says 500 psi
